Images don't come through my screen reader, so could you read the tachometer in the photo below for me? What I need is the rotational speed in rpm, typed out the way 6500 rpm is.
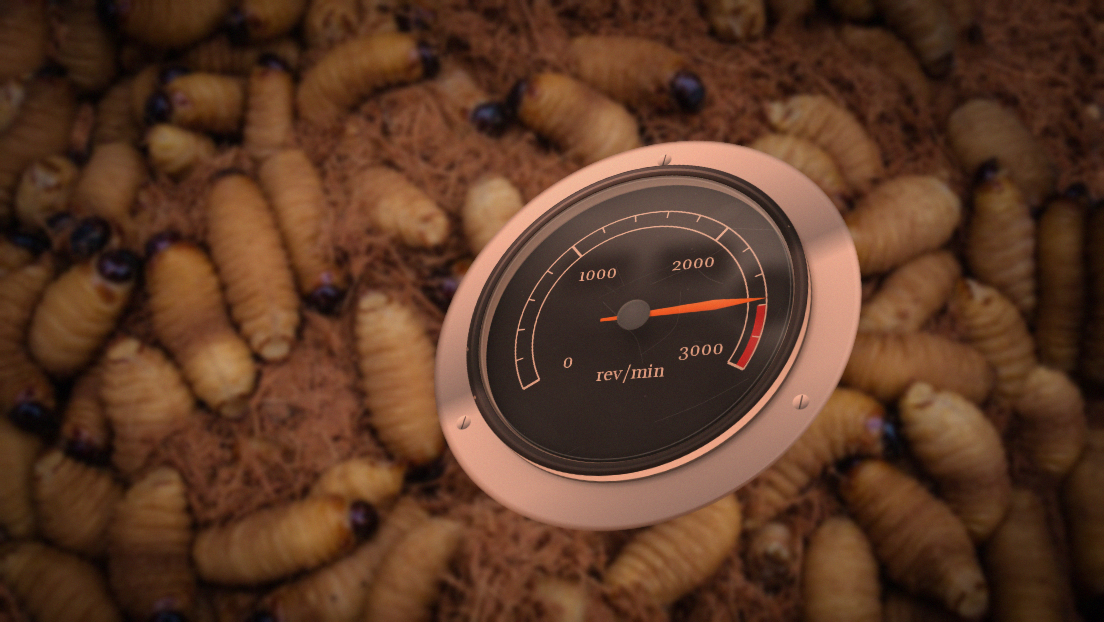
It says 2600 rpm
